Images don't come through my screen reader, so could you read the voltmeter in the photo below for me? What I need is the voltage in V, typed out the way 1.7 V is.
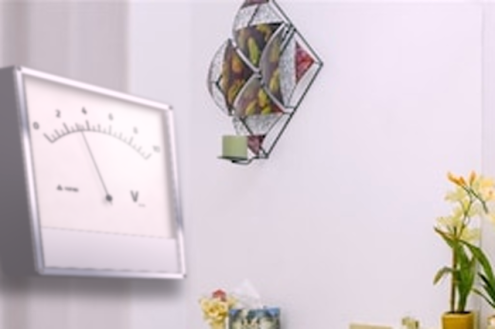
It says 3 V
